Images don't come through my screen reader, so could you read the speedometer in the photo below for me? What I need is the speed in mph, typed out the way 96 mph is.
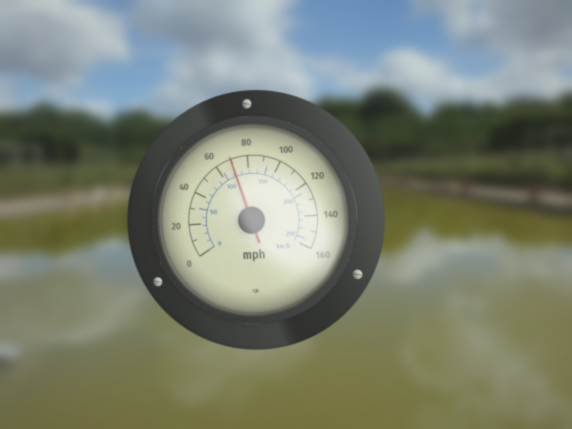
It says 70 mph
